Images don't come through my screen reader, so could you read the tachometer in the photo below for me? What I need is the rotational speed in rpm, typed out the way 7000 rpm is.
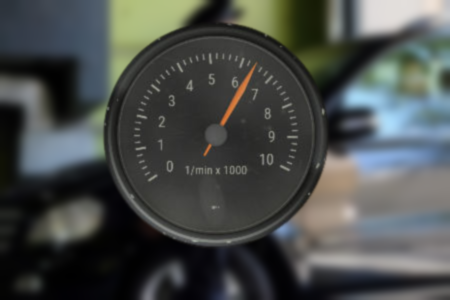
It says 6400 rpm
